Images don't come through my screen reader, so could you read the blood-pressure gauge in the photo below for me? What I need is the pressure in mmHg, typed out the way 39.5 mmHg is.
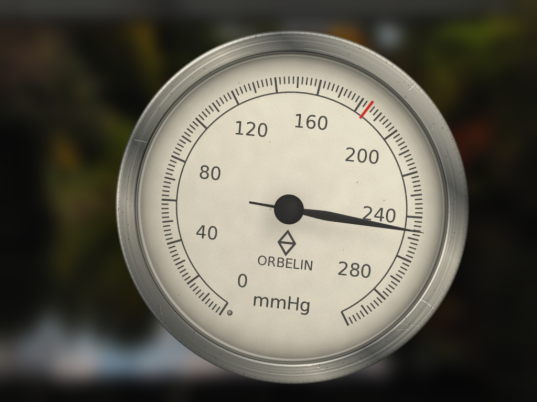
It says 246 mmHg
